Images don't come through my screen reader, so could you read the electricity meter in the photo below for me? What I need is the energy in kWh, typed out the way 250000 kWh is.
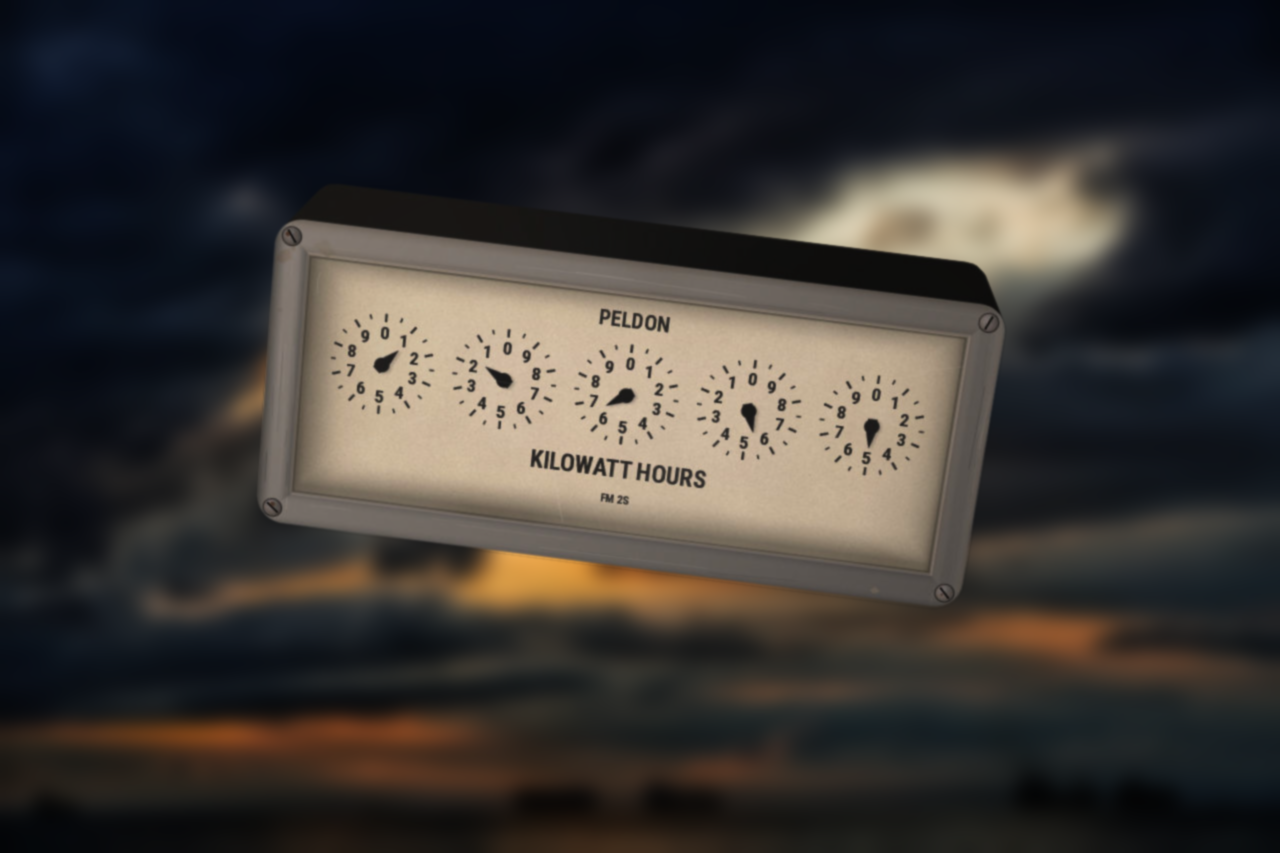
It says 11655 kWh
